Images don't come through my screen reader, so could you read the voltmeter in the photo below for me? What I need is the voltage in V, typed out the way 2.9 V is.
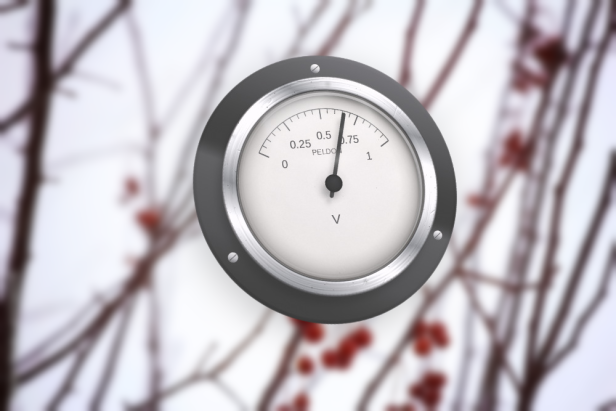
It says 0.65 V
